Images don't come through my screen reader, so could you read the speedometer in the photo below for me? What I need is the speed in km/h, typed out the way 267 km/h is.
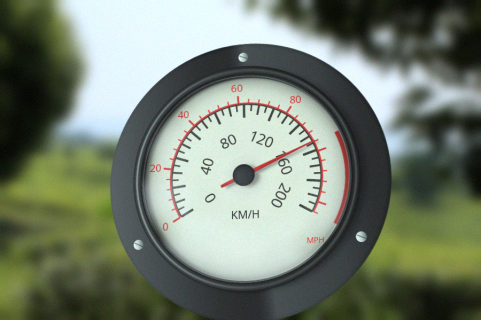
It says 155 km/h
